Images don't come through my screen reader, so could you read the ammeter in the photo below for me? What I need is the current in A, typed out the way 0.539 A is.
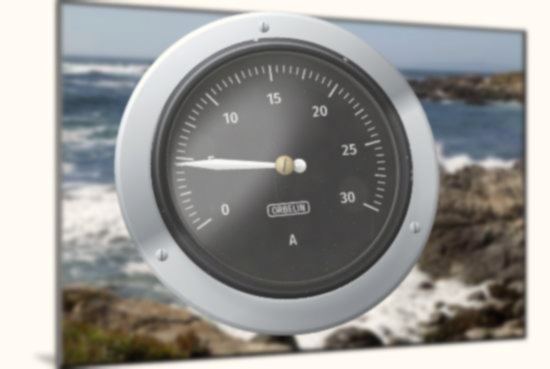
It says 4.5 A
